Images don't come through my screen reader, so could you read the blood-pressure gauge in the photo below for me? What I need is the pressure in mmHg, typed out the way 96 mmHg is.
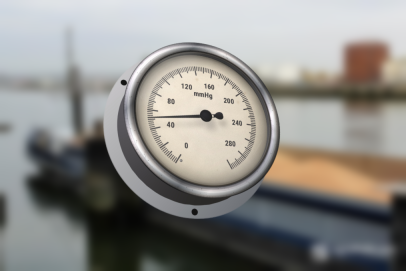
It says 50 mmHg
